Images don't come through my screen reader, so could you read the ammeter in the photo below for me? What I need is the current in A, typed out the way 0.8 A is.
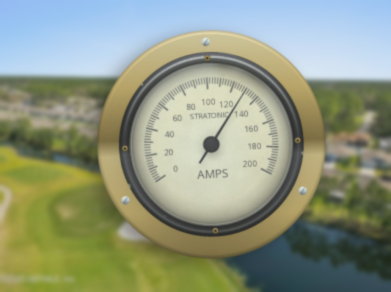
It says 130 A
